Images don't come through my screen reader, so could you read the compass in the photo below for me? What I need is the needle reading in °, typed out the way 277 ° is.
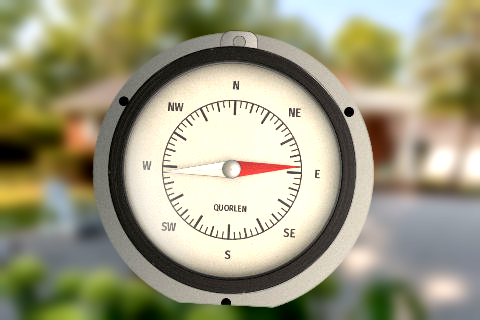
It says 85 °
